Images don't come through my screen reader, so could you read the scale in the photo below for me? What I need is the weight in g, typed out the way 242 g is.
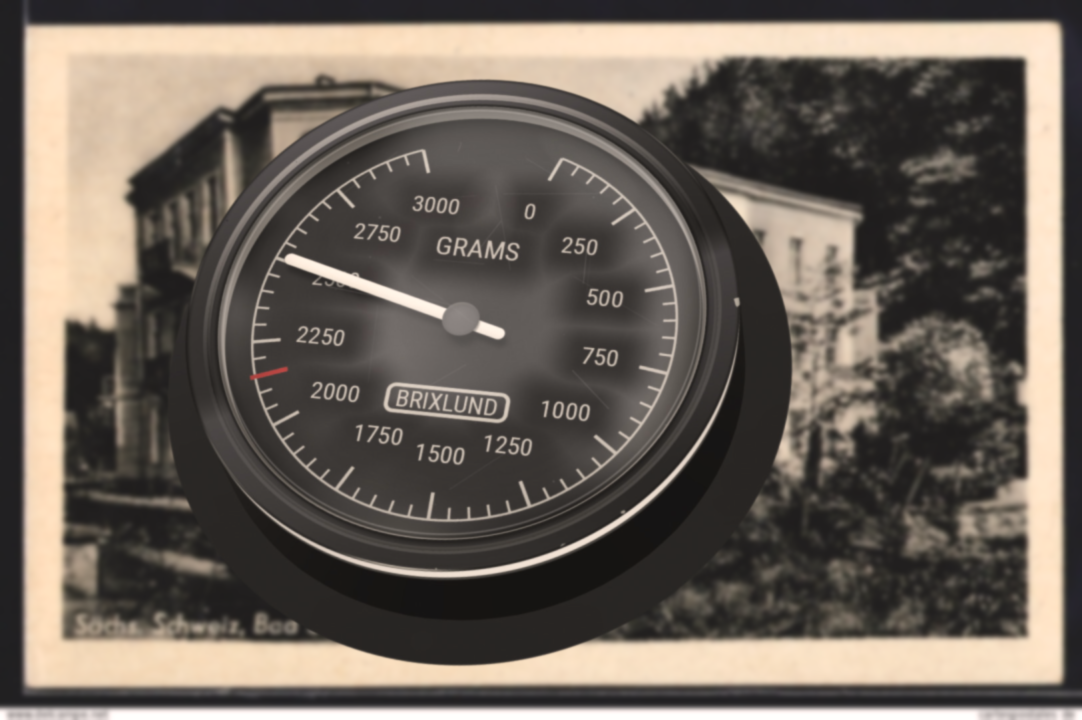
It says 2500 g
